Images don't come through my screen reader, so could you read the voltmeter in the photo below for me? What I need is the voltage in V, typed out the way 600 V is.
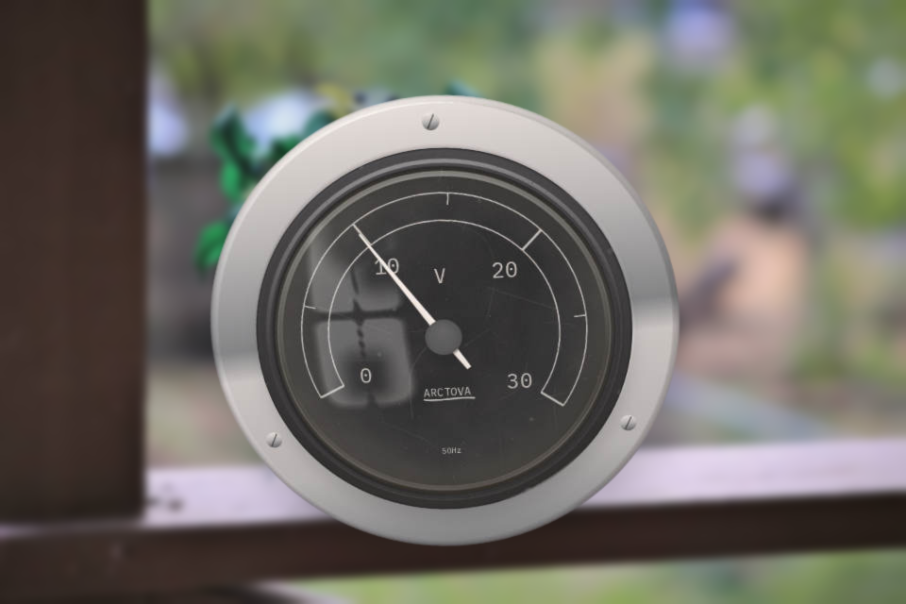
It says 10 V
